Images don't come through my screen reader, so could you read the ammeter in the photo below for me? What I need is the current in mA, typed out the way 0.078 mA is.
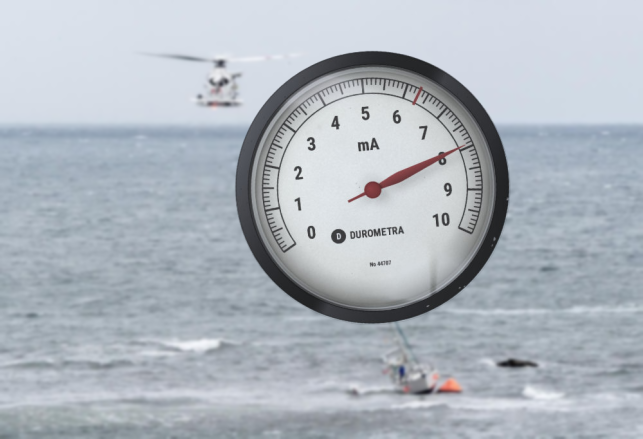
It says 7.9 mA
